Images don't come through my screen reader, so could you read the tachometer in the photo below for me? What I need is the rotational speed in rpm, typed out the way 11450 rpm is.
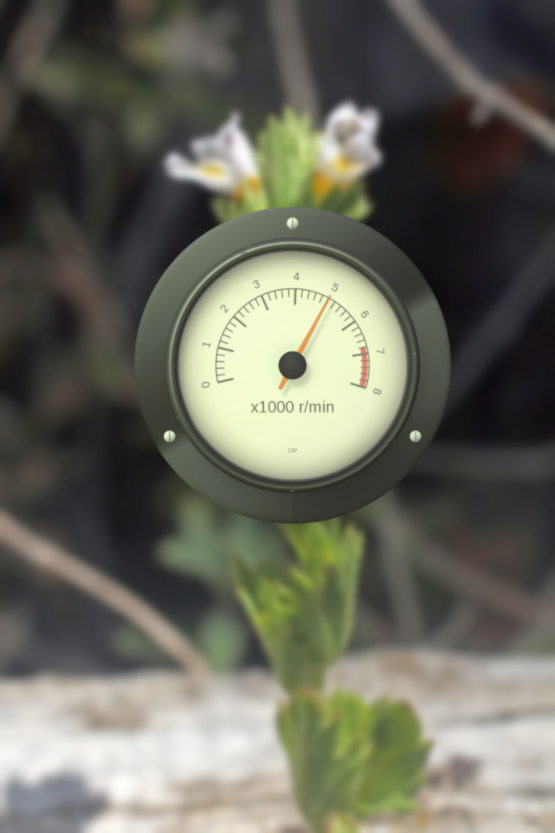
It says 5000 rpm
